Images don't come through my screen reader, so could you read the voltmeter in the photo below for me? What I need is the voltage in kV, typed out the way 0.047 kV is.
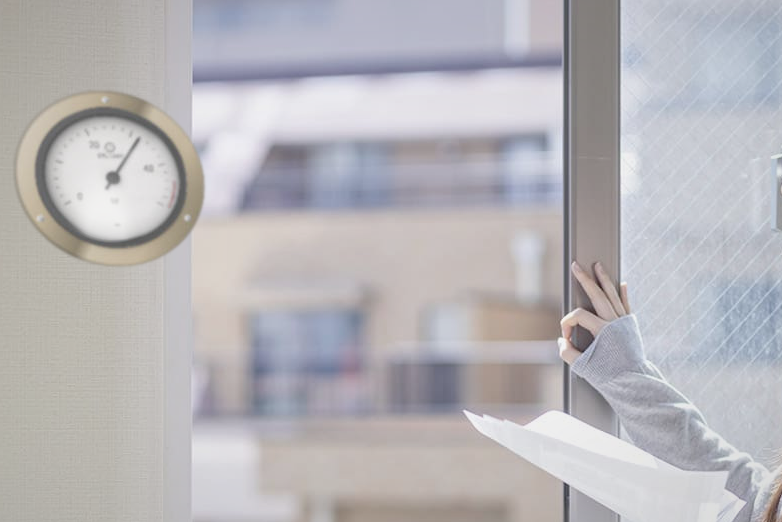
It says 32 kV
